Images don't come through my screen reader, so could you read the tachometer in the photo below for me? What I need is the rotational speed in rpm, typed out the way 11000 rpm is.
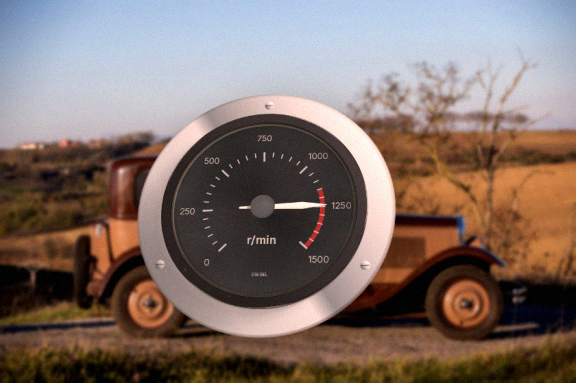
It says 1250 rpm
